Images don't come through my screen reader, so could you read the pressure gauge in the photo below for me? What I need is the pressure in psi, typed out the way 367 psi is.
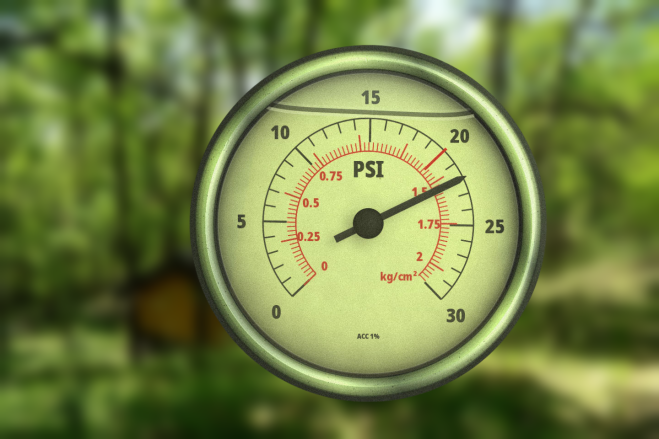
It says 22 psi
